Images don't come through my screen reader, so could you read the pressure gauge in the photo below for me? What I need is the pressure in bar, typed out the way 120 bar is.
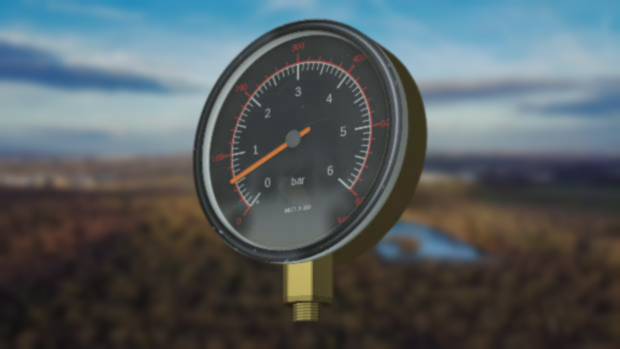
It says 0.5 bar
